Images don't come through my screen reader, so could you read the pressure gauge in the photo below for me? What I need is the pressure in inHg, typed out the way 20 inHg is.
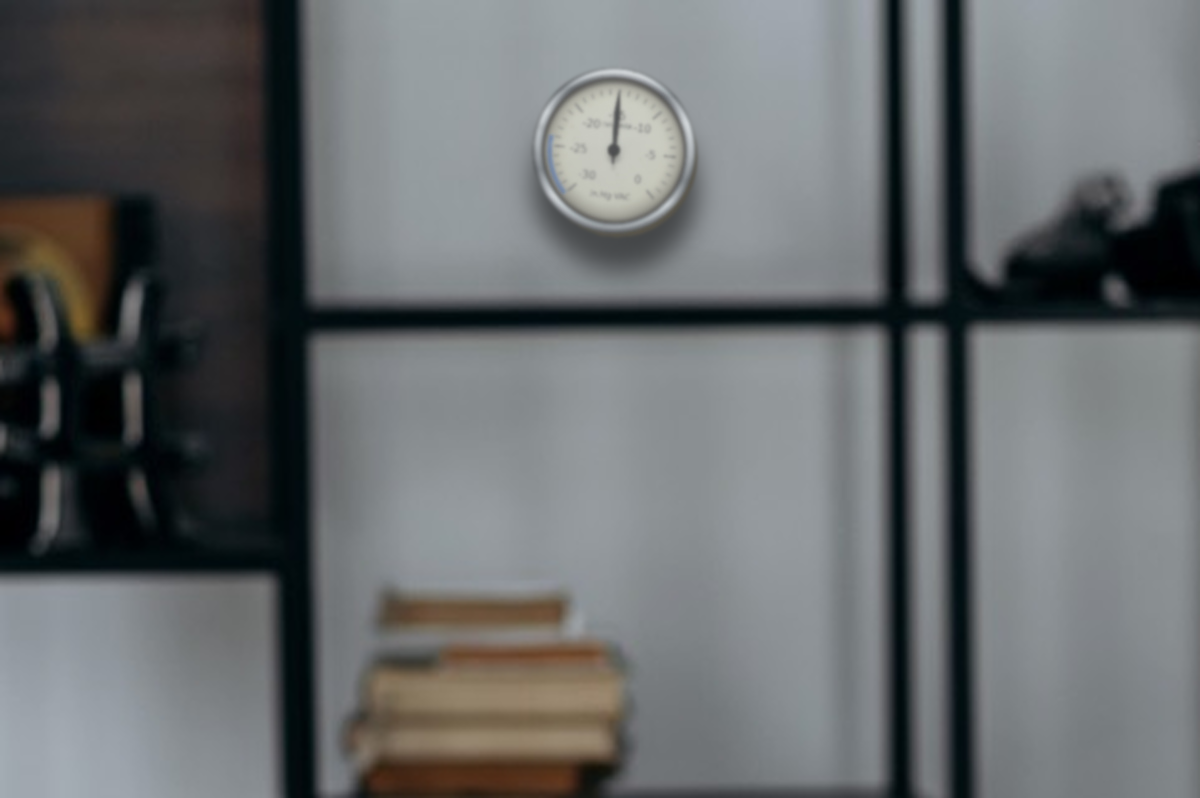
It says -15 inHg
